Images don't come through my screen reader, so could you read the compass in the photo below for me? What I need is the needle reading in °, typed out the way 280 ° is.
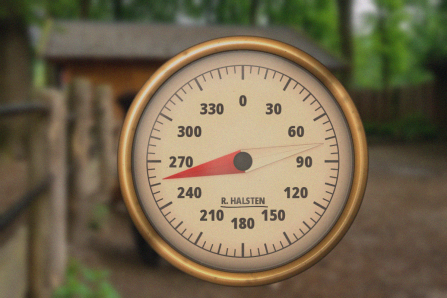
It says 257.5 °
